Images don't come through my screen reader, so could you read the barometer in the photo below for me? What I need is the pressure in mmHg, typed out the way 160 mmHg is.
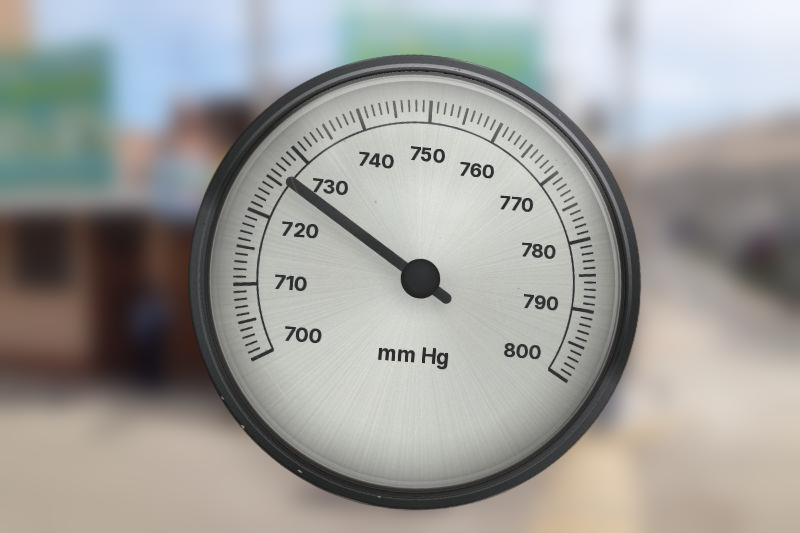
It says 726 mmHg
